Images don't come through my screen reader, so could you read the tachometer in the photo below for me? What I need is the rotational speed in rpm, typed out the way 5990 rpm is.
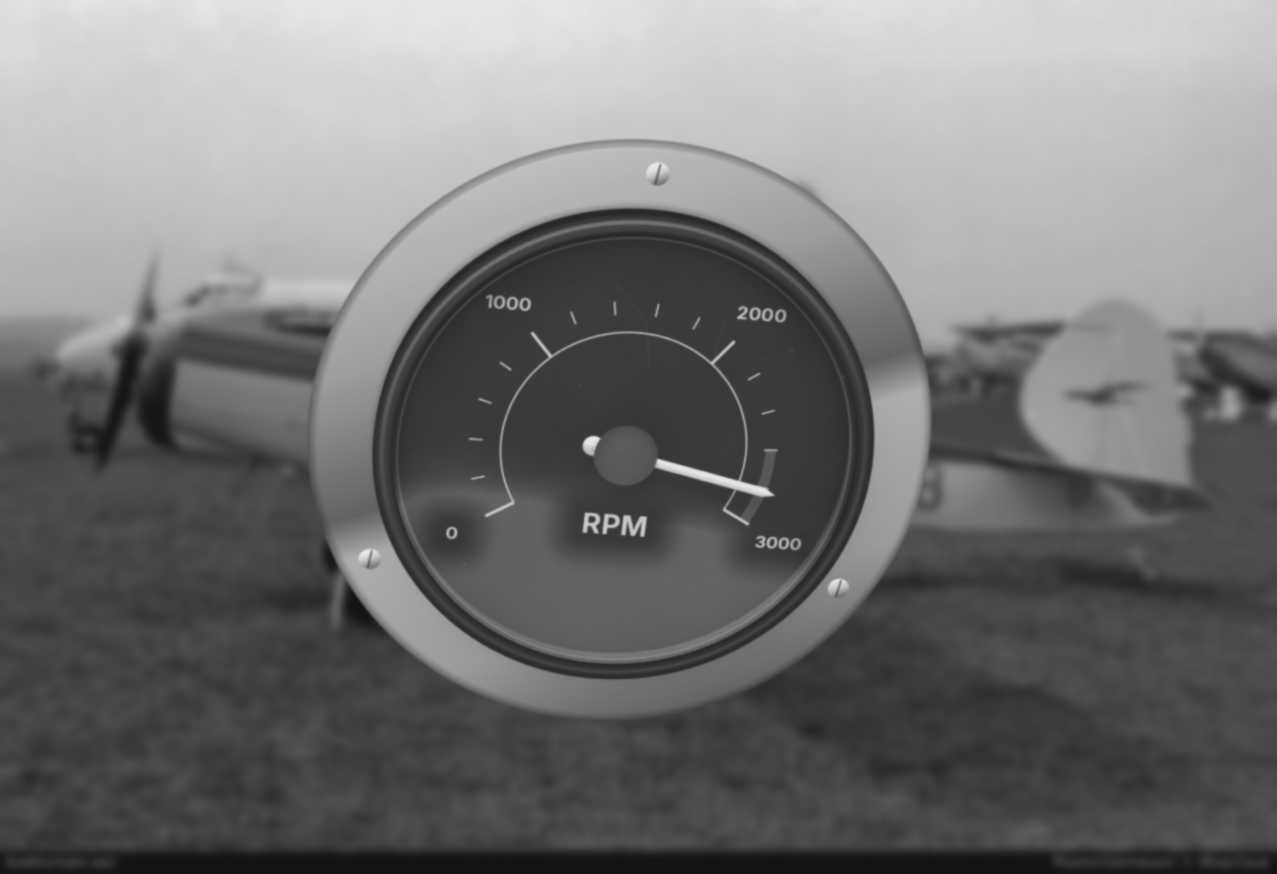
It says 2800 rpm
